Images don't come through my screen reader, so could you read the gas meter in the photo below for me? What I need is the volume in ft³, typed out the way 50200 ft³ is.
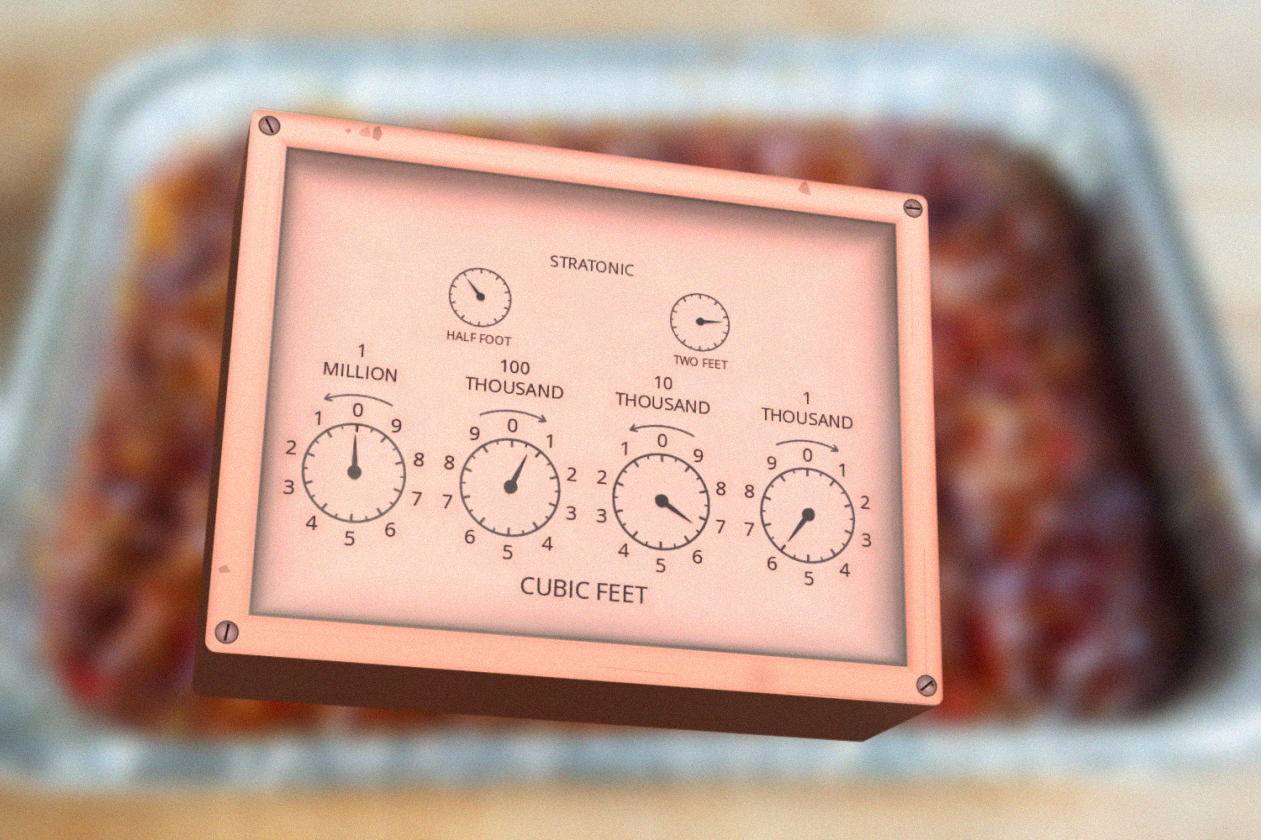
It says 6600 ft³
